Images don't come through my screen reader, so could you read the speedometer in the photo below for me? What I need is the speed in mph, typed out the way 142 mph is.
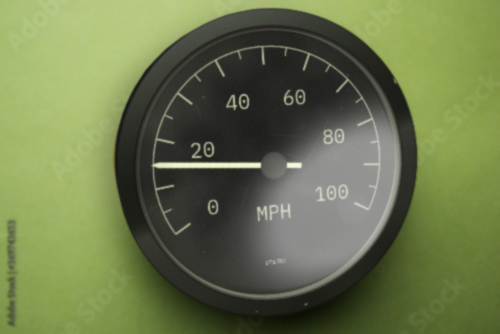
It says 15 mph
